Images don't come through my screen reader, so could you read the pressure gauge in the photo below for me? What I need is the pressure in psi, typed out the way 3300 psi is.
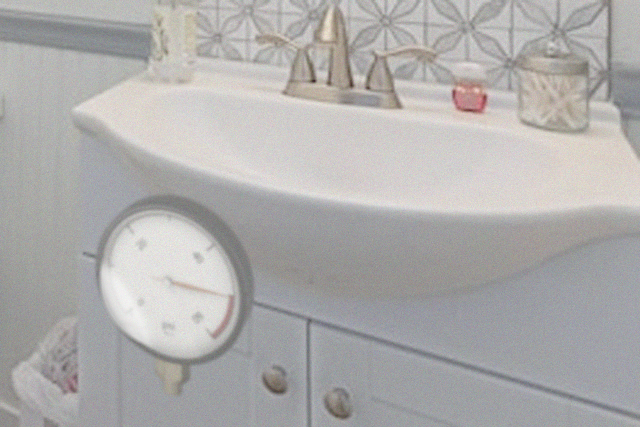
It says 50 psi
